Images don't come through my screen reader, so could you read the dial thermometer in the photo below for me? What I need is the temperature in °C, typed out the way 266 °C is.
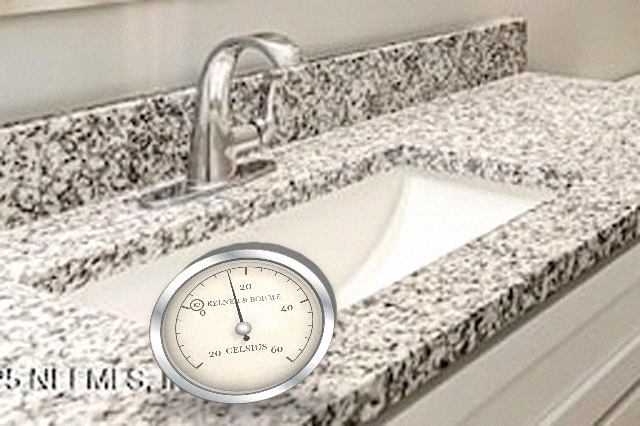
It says 16 °C
